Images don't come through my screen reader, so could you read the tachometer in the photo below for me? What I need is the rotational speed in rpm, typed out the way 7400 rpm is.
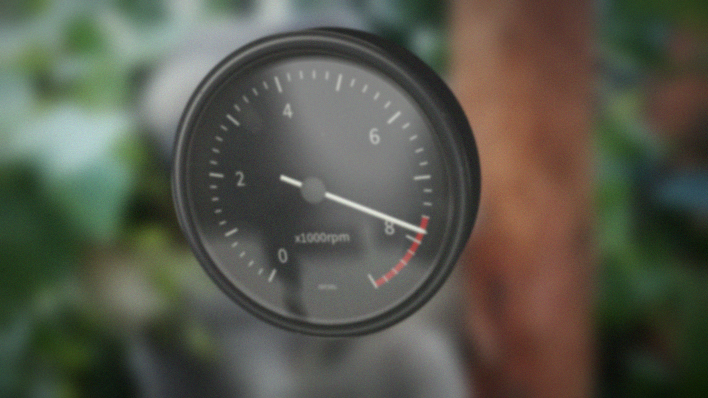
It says 7800 rpm
